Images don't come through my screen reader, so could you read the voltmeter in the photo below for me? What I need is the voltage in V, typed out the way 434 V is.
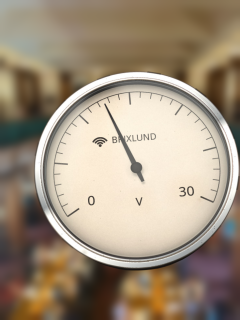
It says 12.5 V
